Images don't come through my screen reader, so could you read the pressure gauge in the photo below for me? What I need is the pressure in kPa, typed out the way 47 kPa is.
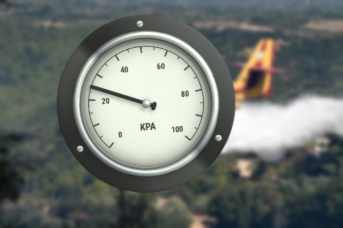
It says 25 kPa
